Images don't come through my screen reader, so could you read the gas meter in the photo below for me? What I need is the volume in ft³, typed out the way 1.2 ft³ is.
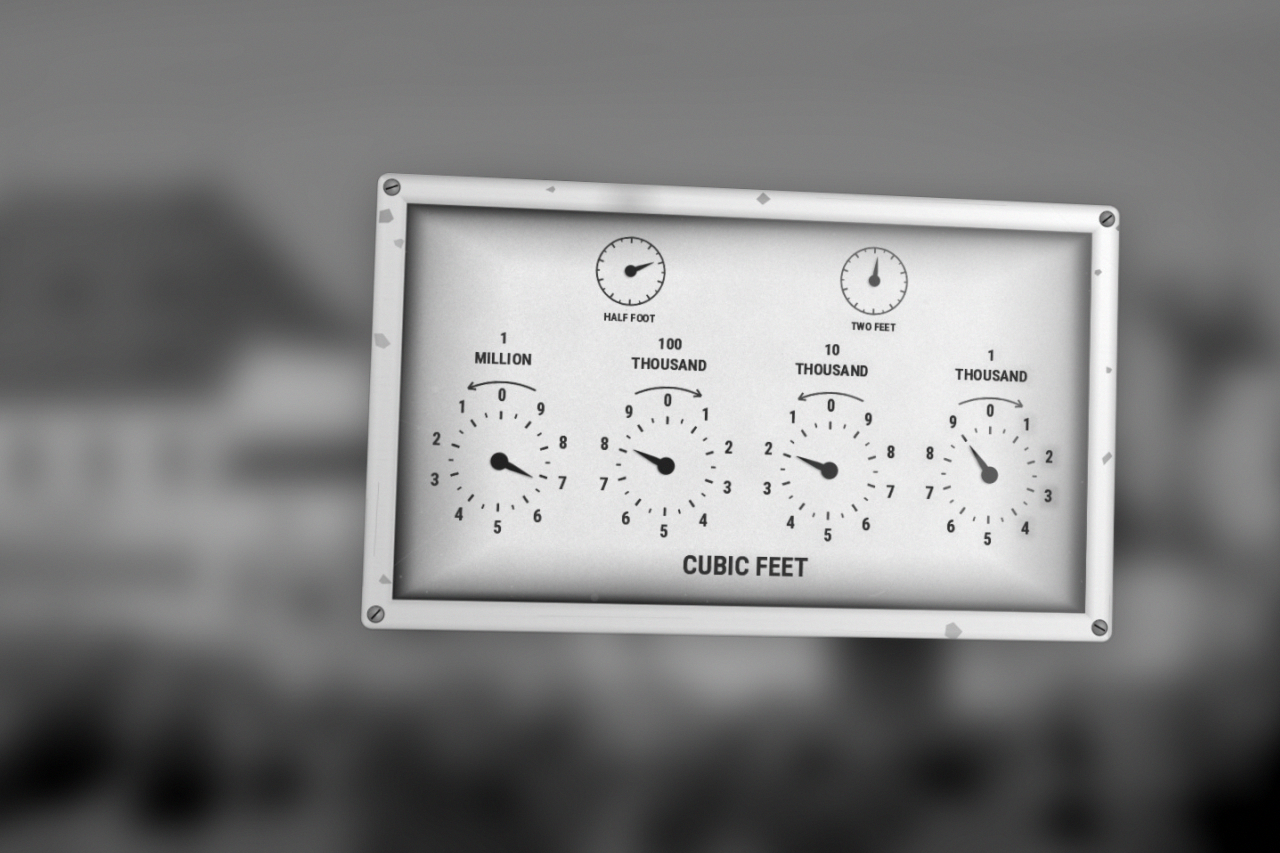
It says 681900 ft³
